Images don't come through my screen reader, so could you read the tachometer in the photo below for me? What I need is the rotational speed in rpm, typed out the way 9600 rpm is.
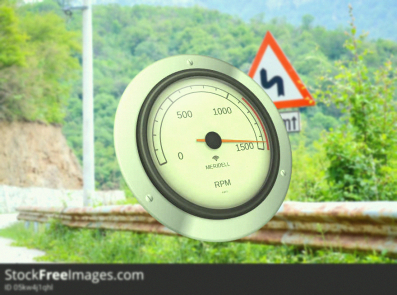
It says 1450 rpm
